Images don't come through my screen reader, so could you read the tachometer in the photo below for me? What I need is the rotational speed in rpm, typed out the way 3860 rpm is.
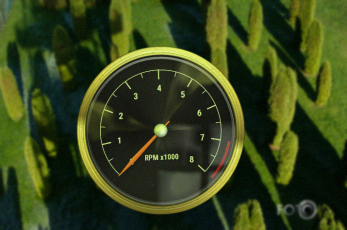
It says 0 rpm
